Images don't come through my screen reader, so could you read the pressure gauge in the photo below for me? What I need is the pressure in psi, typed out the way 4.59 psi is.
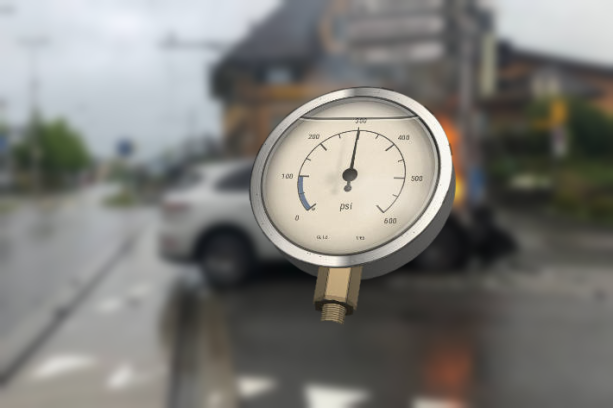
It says 300 psi
